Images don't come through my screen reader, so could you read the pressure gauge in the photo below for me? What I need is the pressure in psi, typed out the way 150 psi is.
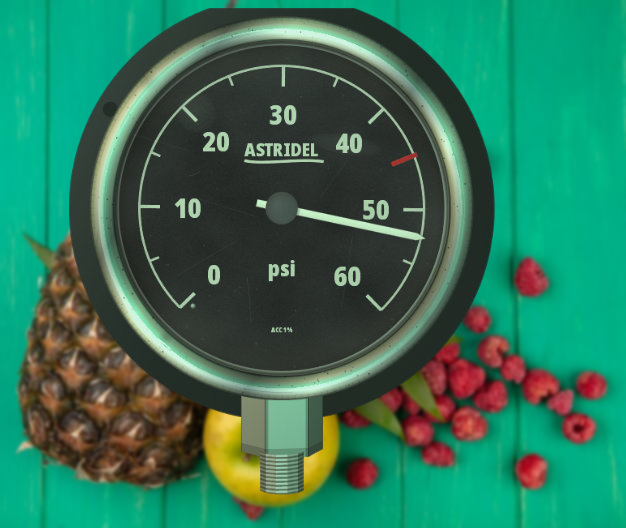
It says 52.5 psi
